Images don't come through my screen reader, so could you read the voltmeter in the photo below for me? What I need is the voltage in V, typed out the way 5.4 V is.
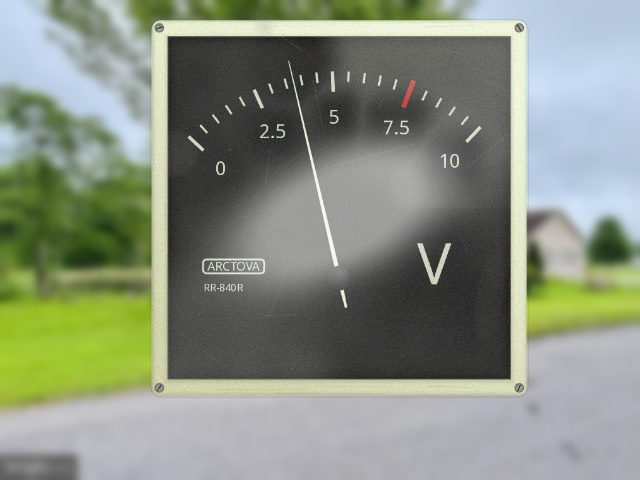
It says 3.75 V
